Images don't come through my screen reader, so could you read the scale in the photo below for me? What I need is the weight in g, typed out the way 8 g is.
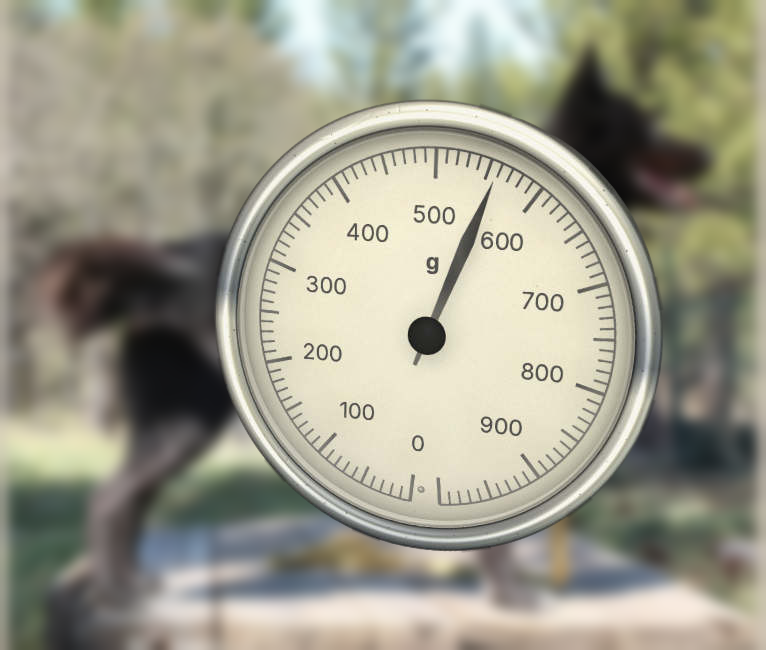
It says 560 g
